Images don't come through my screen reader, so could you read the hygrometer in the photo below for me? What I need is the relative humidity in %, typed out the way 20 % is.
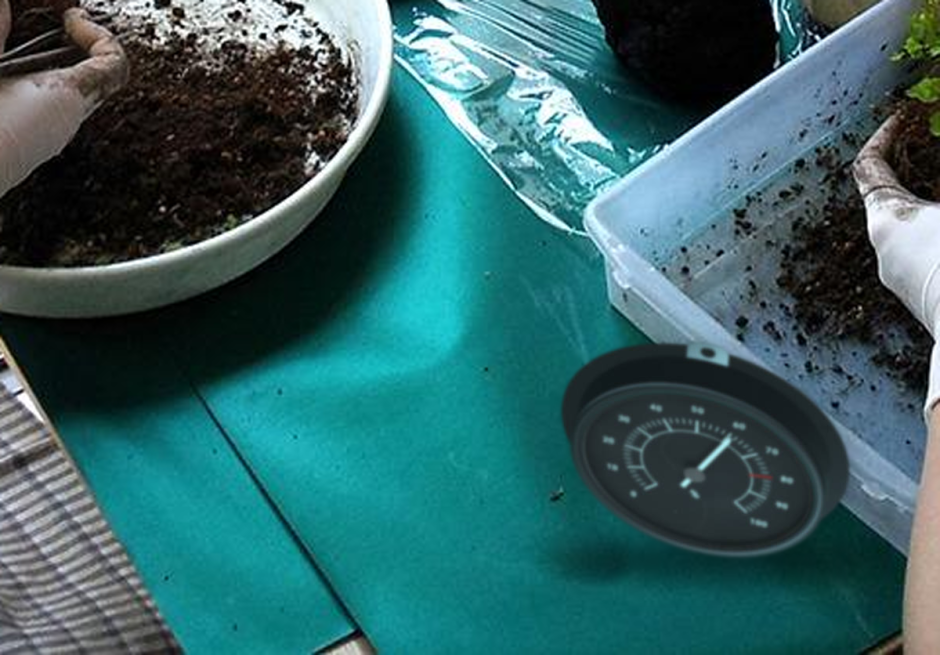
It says 60 %
